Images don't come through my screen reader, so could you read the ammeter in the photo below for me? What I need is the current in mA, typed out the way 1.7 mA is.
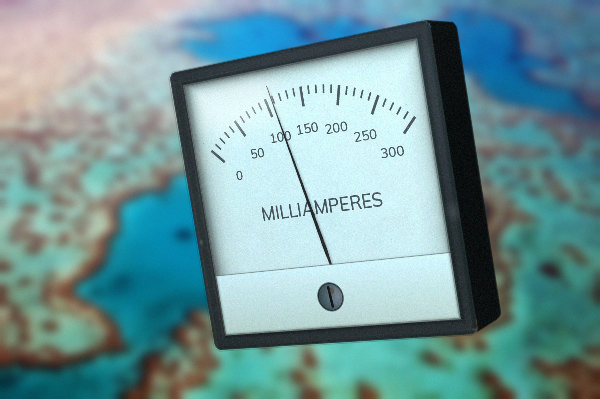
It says 110 mA
